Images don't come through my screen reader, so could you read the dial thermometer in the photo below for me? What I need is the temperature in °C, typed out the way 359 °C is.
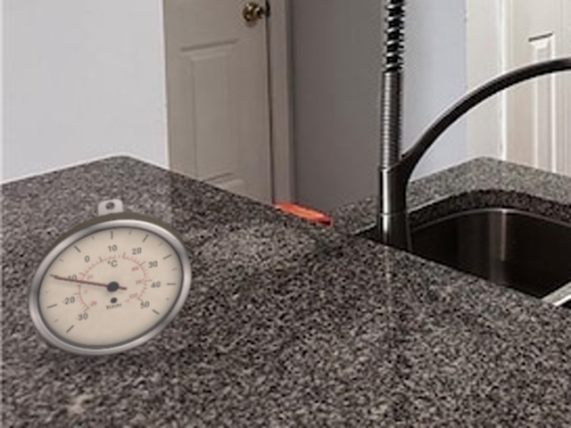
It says -10 °C
